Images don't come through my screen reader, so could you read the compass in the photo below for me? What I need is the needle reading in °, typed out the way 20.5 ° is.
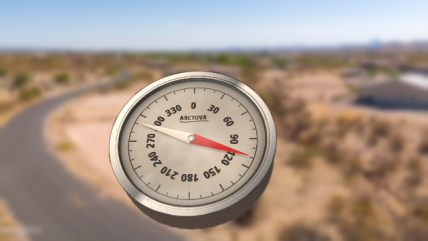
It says 110 °
